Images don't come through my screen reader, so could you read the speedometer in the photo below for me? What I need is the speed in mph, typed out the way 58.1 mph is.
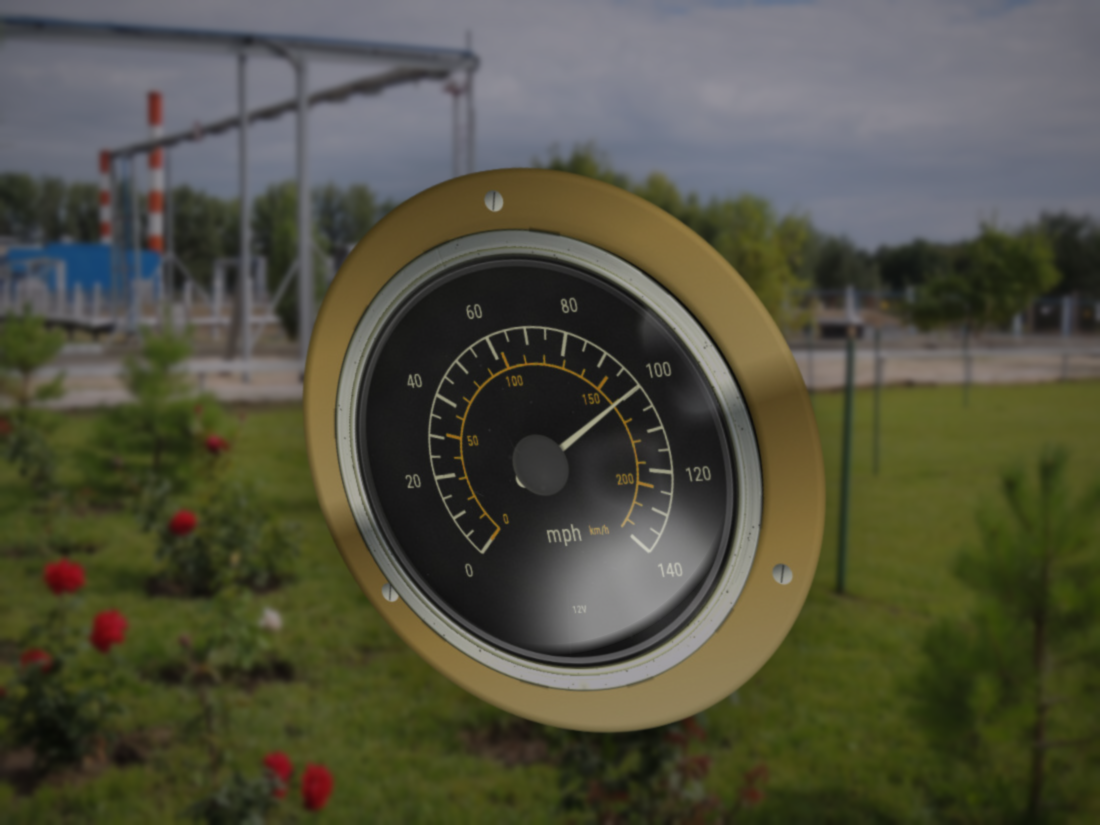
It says 100 mph
